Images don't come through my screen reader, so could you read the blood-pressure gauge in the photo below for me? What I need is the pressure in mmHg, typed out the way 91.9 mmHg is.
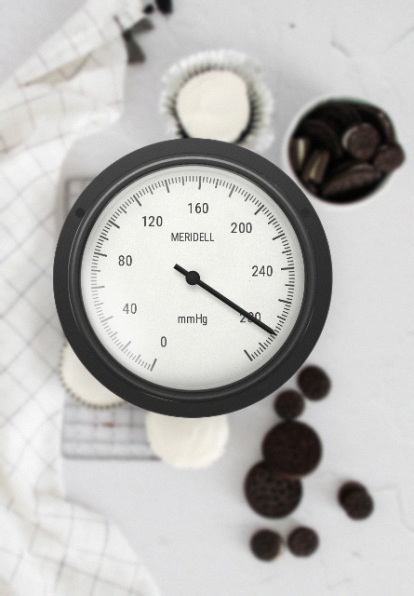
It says 280 mmHg
